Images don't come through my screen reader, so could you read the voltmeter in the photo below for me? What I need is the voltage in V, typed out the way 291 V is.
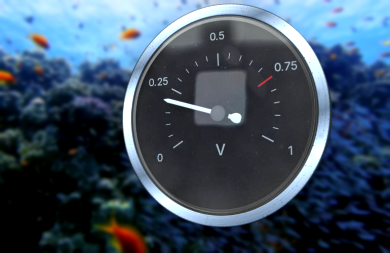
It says 0.2 V
